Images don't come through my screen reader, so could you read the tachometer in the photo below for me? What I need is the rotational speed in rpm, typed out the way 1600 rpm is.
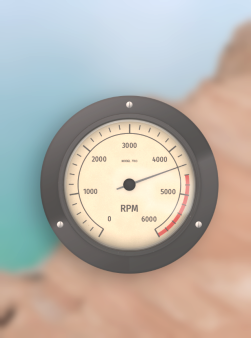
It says 4400 rpm
